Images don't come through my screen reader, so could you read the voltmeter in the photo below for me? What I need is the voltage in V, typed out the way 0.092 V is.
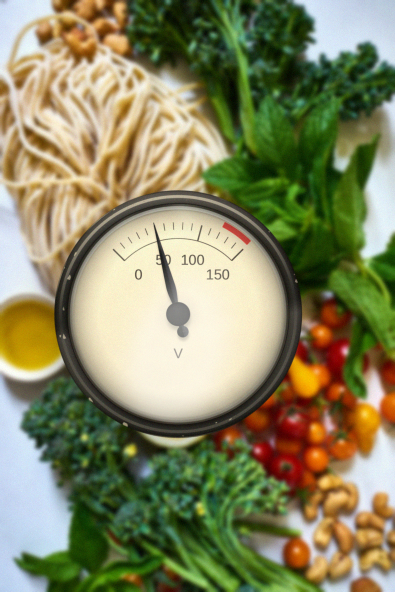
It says 50 V
